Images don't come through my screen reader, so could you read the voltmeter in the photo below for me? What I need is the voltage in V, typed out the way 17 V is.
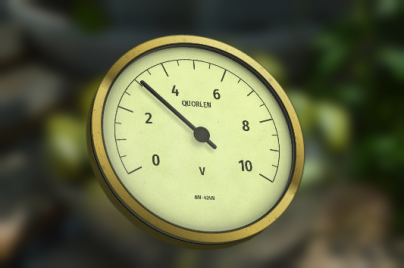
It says 3 V
